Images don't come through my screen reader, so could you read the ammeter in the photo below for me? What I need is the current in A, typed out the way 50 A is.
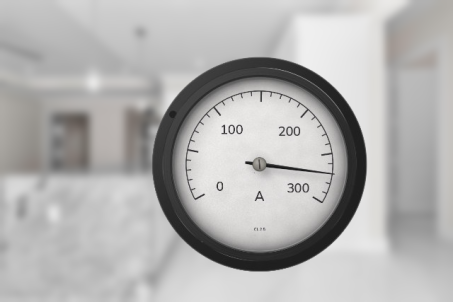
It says 270 A
